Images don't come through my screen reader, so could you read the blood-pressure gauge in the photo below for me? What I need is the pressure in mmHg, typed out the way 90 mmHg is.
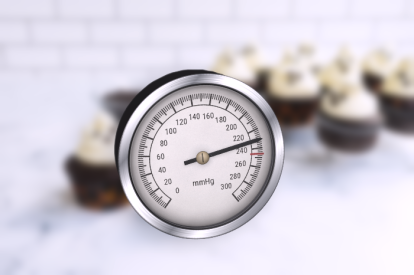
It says 230 mmHg
